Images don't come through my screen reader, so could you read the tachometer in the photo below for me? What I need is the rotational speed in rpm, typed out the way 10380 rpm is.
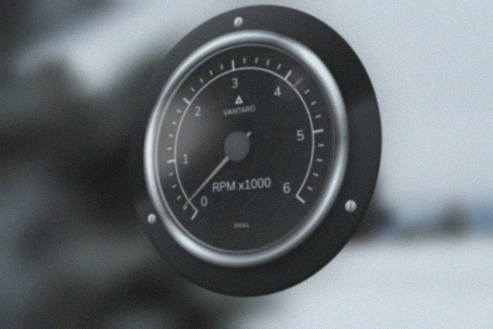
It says 200 rpm
